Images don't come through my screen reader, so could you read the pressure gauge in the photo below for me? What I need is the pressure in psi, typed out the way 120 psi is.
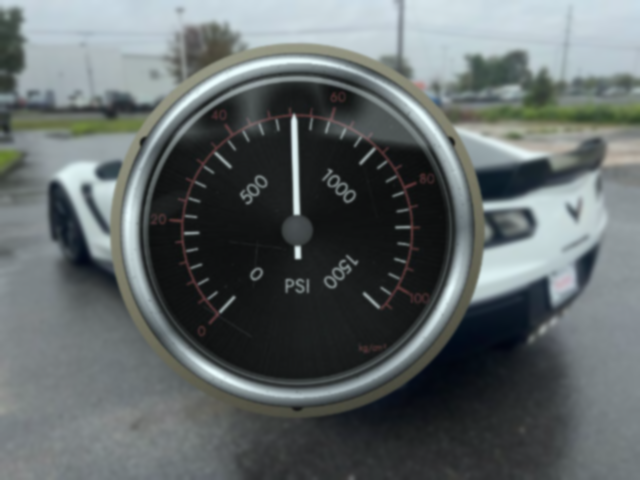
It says 750 psi
